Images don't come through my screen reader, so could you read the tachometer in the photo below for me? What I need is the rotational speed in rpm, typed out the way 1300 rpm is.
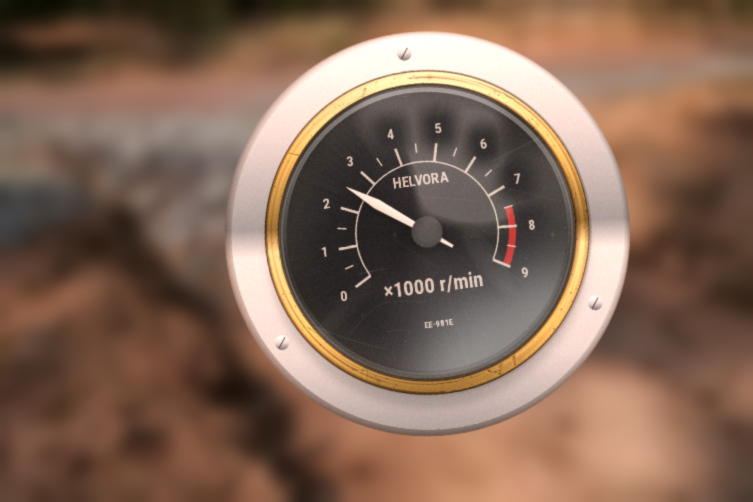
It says 2500 rpm
